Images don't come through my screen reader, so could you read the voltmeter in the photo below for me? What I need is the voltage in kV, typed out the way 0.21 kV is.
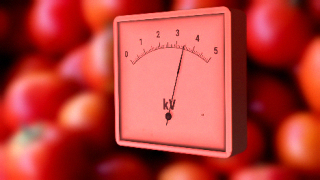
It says 3.5 kV
